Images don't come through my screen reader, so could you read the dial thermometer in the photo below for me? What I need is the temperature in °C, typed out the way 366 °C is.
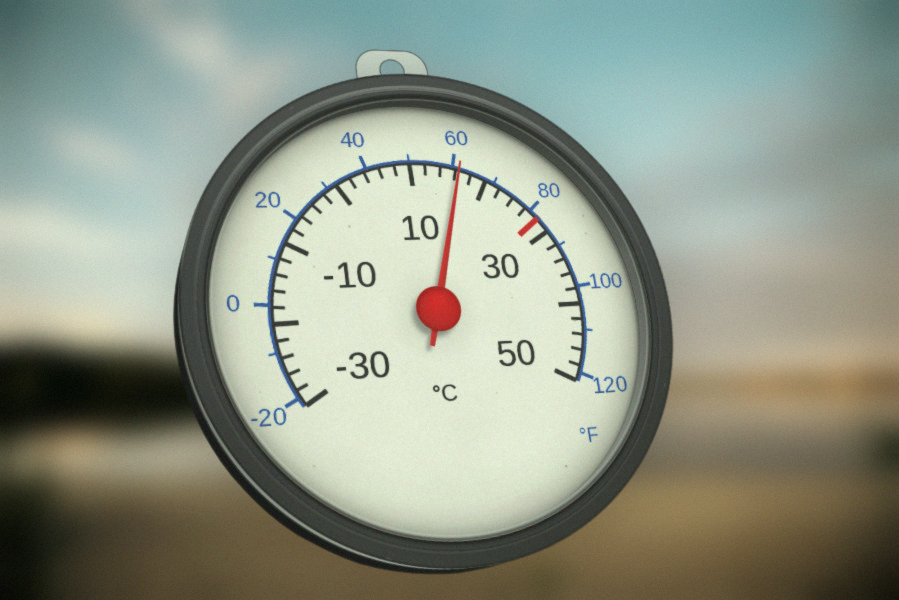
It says 16 °C
